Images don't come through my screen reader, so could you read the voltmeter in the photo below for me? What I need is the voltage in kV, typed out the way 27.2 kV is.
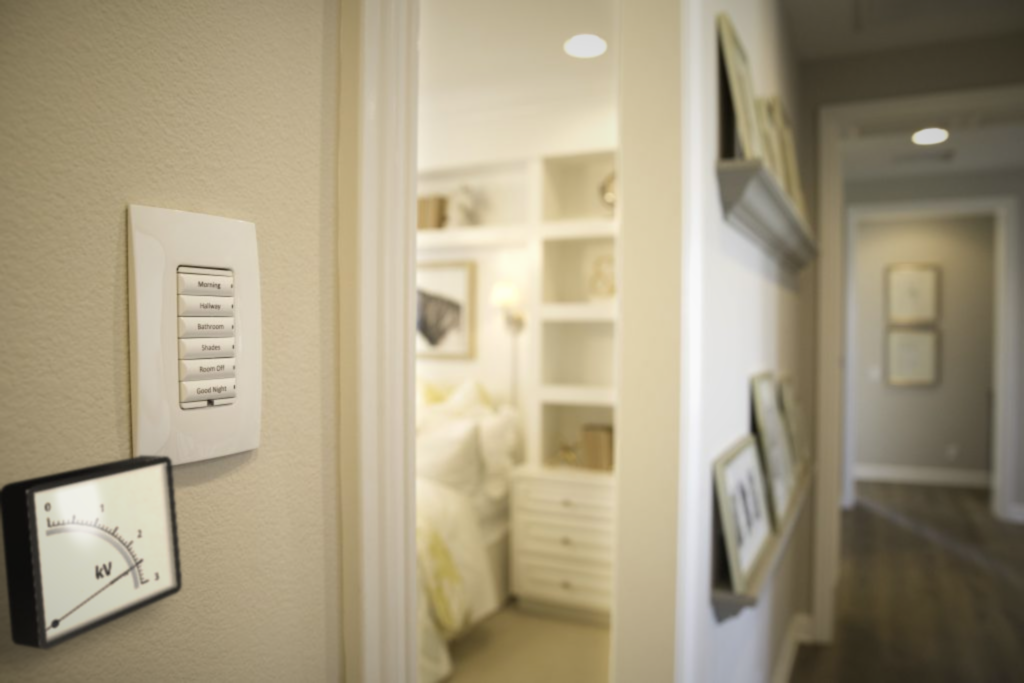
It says 2.5 kV
